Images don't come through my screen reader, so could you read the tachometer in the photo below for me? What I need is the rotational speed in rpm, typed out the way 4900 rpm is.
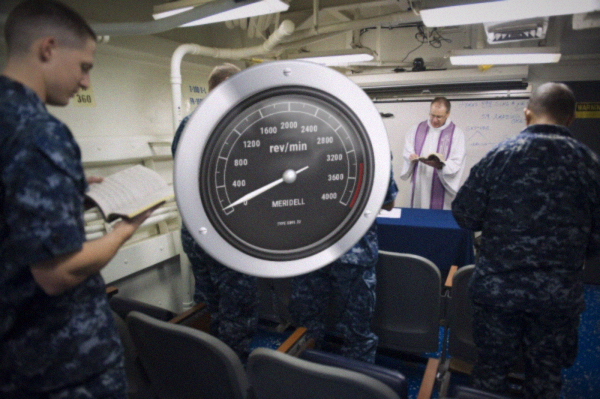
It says 100 rpm
